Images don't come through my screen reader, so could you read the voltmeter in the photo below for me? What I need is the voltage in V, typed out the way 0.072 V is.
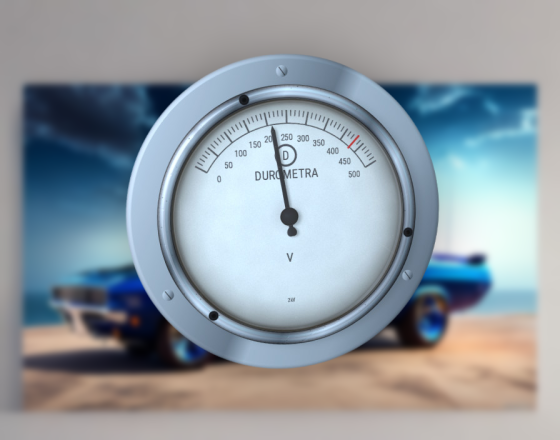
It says 210 V
